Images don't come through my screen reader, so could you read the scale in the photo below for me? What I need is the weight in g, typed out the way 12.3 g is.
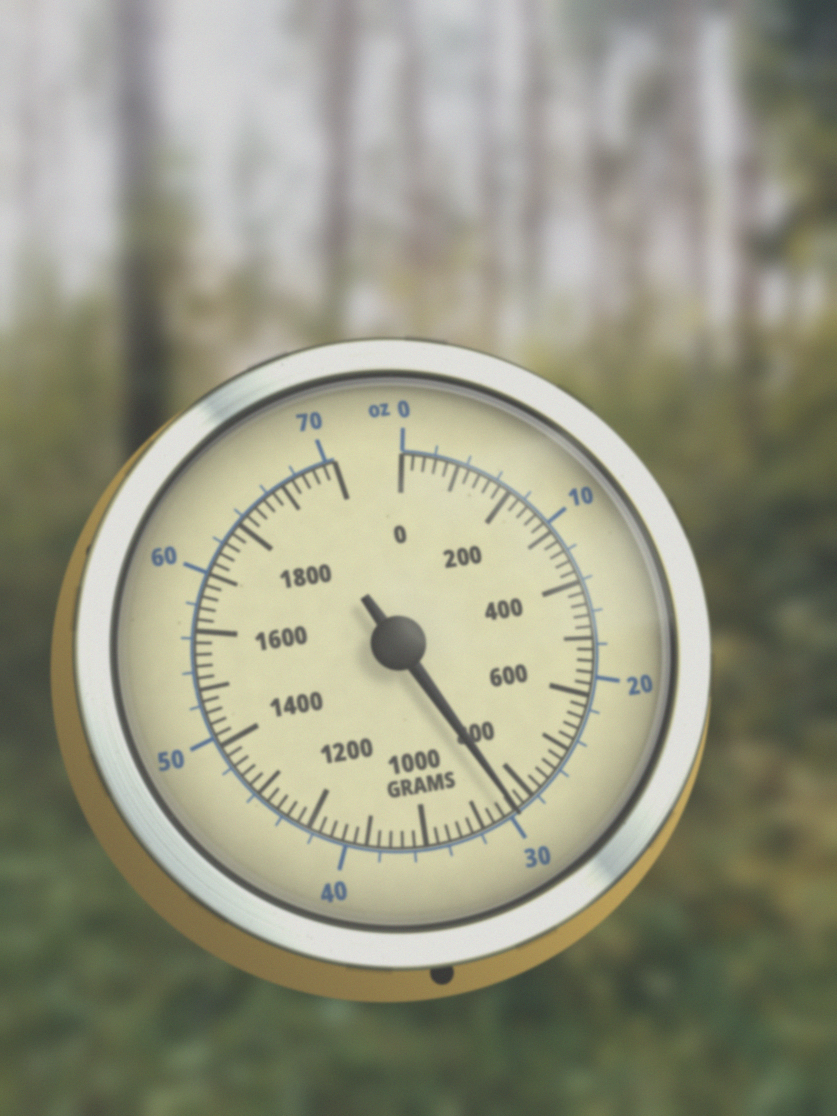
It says 840 g
